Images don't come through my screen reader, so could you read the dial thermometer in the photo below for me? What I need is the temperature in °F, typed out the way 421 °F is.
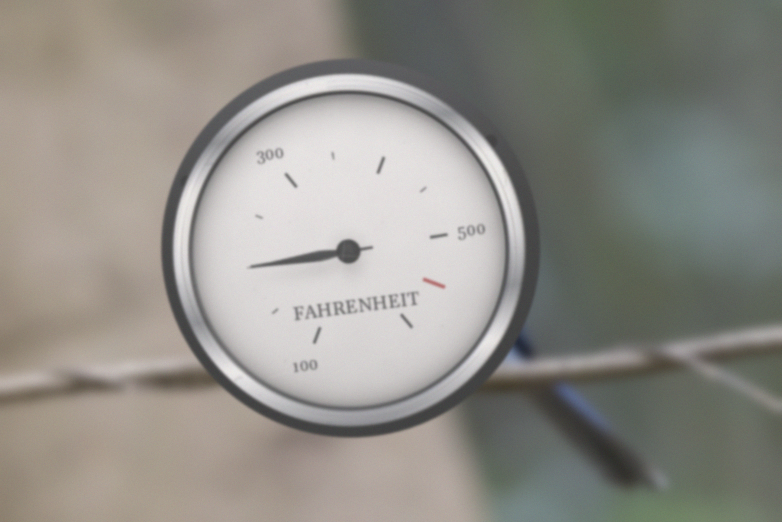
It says 200 °F
